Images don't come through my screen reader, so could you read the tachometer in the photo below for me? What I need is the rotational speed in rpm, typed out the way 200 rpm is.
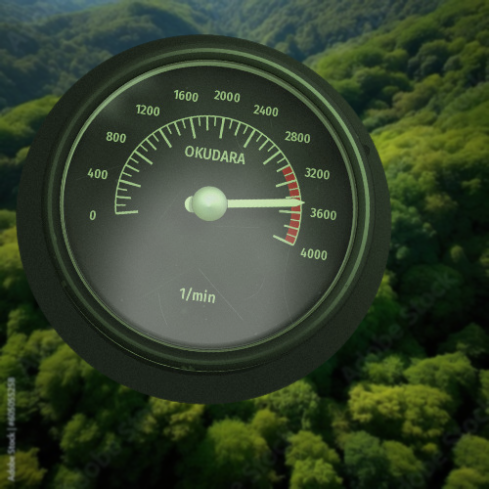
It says 3500 rpm
